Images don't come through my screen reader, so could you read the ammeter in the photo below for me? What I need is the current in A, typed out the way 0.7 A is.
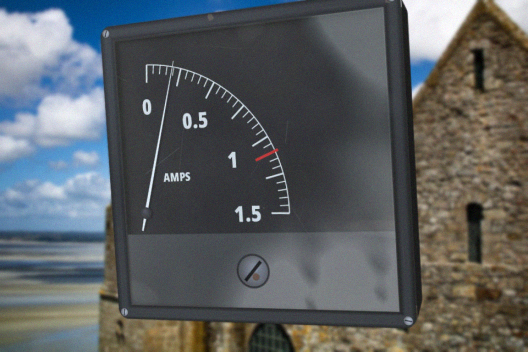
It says 0.2 A
